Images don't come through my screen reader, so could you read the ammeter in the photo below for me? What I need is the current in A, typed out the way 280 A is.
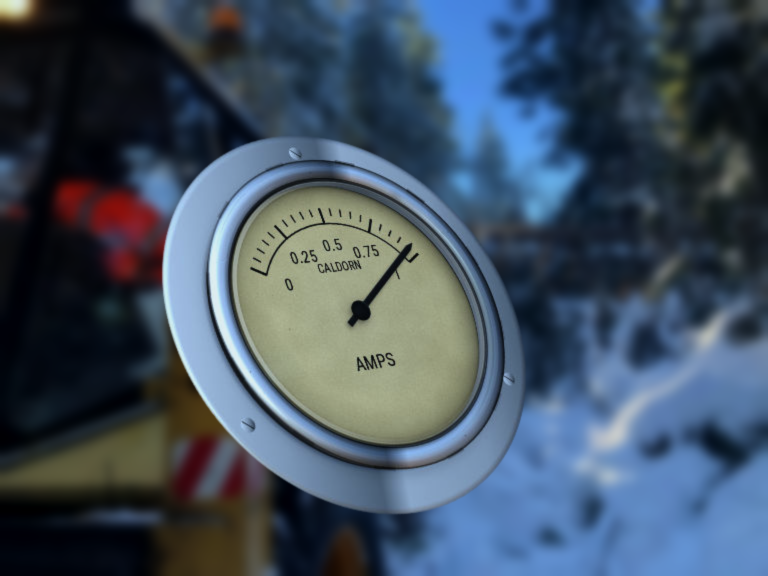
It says 0.95 A
